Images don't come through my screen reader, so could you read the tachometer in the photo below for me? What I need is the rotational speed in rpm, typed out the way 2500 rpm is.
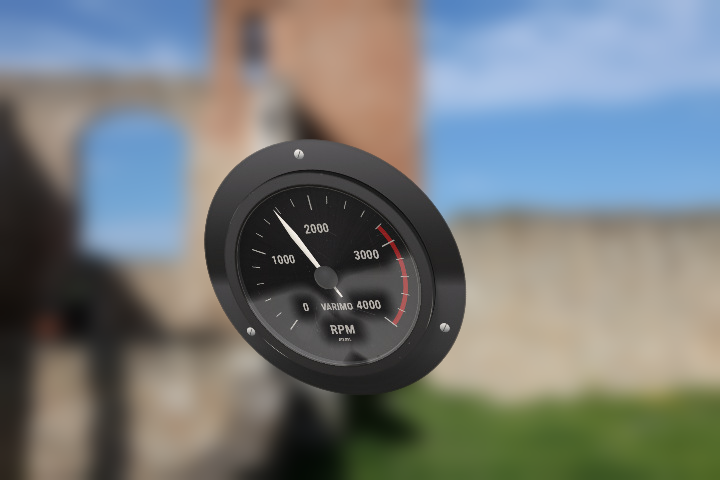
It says 1600 rpm
